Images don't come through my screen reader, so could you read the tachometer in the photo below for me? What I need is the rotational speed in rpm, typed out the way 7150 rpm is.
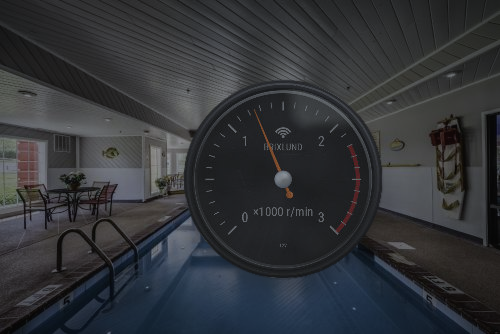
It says 1250 rpm
